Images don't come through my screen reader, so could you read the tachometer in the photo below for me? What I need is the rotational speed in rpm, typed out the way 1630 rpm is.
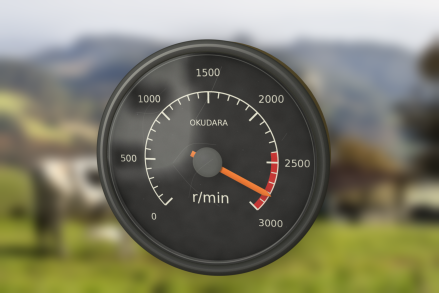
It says 2800 rpm
